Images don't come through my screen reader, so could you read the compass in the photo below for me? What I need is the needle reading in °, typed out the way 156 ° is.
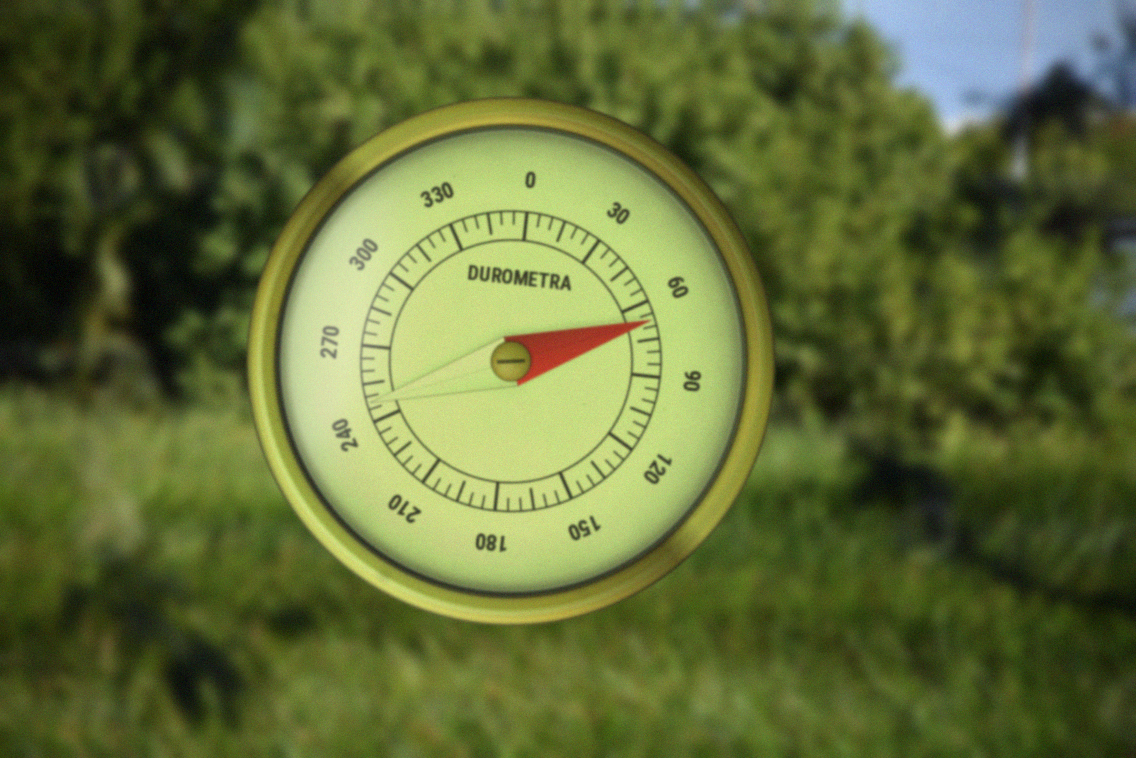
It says 67.5 °
